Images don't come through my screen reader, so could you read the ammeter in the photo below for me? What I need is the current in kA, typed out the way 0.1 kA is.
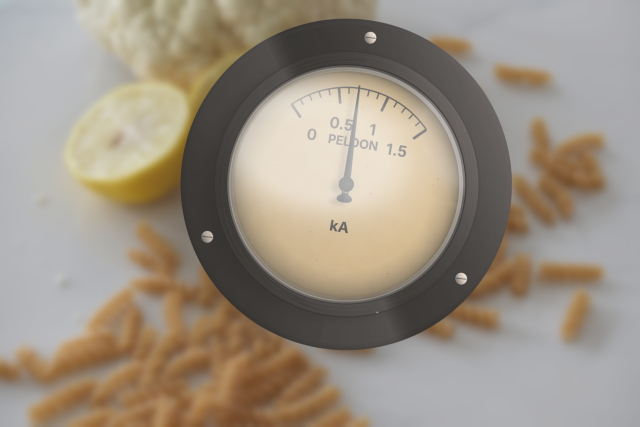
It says 0.7 kA
